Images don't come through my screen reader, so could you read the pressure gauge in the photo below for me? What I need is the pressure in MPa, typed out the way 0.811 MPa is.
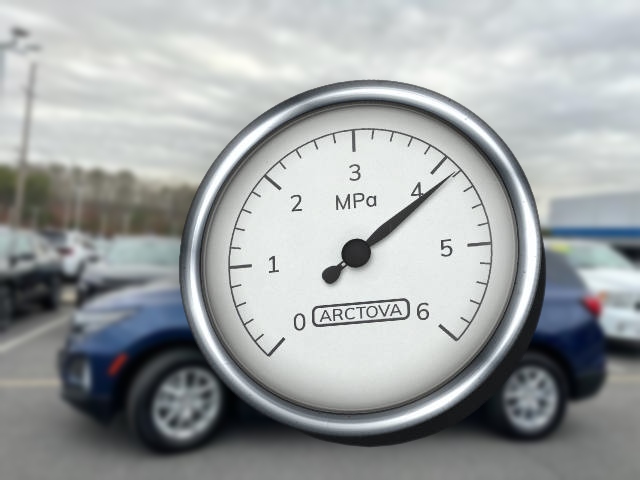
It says 4.2 MPa
